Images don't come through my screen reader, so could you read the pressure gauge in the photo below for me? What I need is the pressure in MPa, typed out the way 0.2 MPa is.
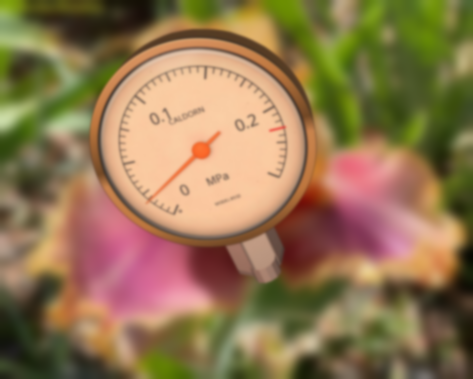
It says 0.02 MPa
